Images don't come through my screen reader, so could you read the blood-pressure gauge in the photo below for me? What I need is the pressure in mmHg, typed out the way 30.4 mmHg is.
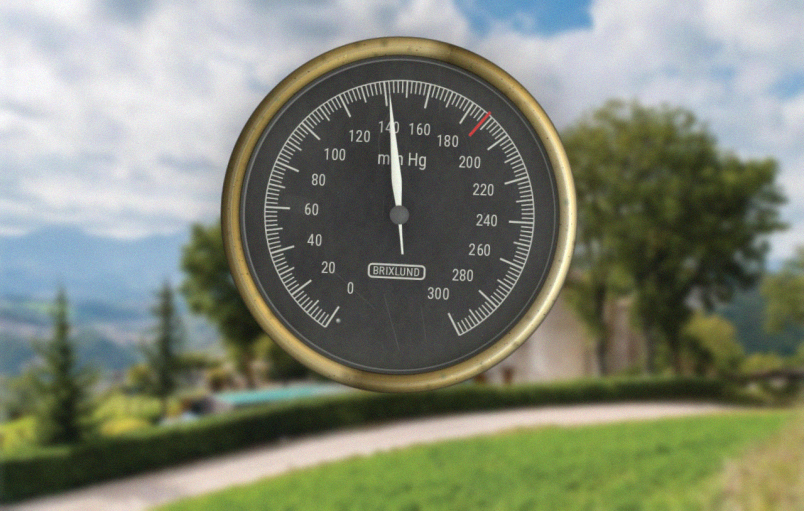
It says 142 mmHg
